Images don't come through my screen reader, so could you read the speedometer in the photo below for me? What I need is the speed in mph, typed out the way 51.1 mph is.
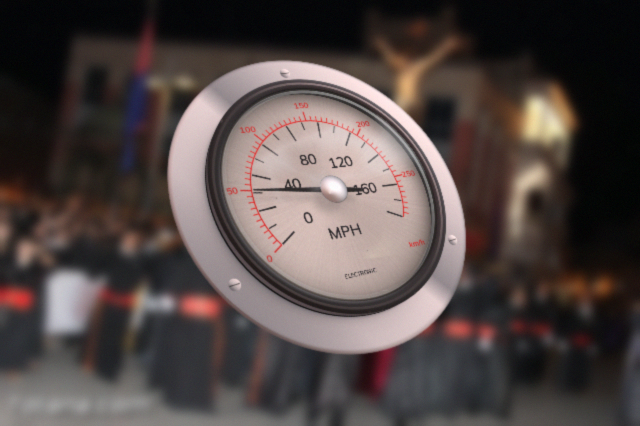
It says 30 mph
